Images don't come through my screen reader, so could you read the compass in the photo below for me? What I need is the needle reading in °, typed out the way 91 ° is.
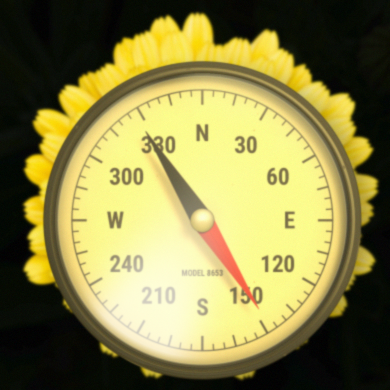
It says 147.5 °
